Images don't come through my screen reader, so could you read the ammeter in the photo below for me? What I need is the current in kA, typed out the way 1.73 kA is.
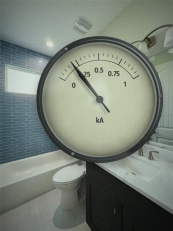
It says 0.2 kA
